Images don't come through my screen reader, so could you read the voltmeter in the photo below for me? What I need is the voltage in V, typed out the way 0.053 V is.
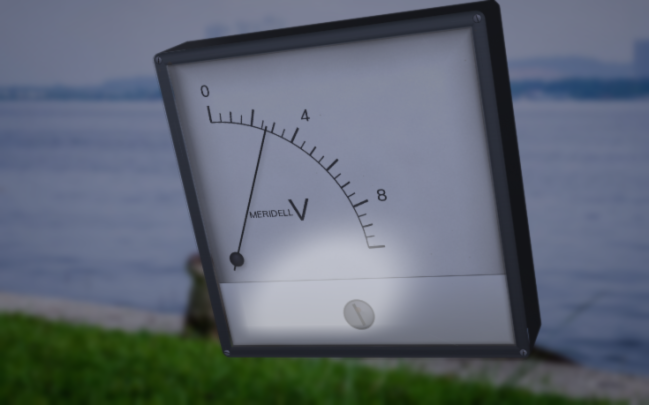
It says 2.75 V
